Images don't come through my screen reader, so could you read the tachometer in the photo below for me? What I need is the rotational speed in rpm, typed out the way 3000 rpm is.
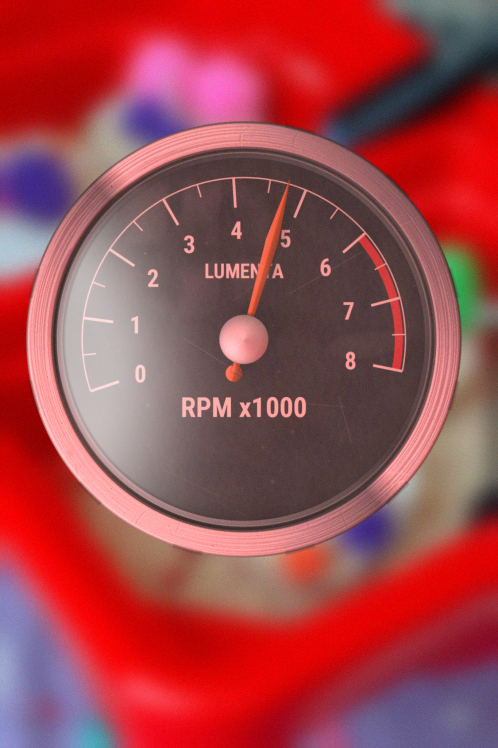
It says 4750 rpm
